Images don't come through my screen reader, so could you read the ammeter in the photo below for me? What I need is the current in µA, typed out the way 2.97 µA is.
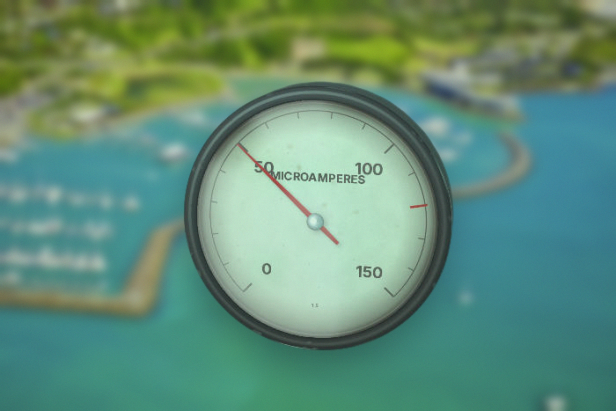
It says 50 µA
